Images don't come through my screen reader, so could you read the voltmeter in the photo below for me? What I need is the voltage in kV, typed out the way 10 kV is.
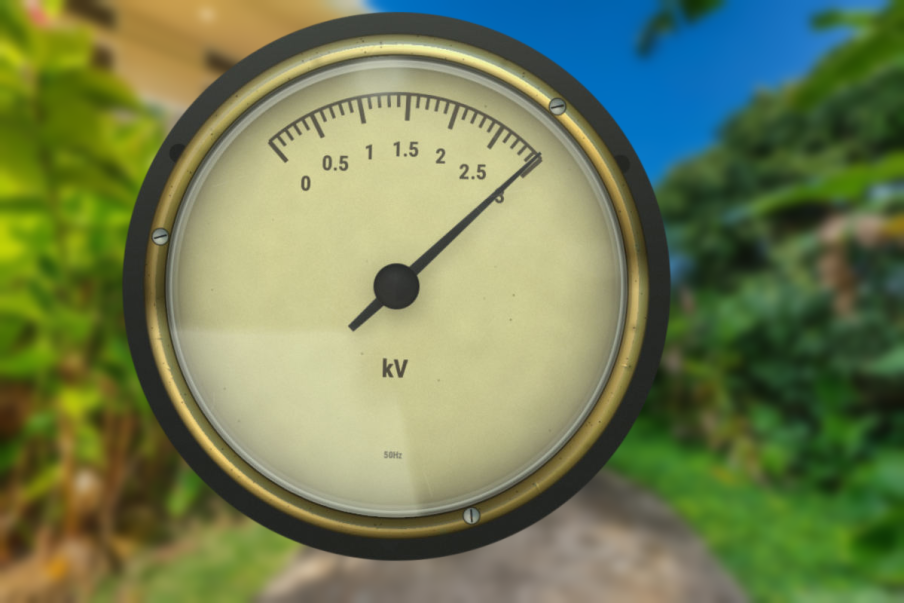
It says 2.95 kV
